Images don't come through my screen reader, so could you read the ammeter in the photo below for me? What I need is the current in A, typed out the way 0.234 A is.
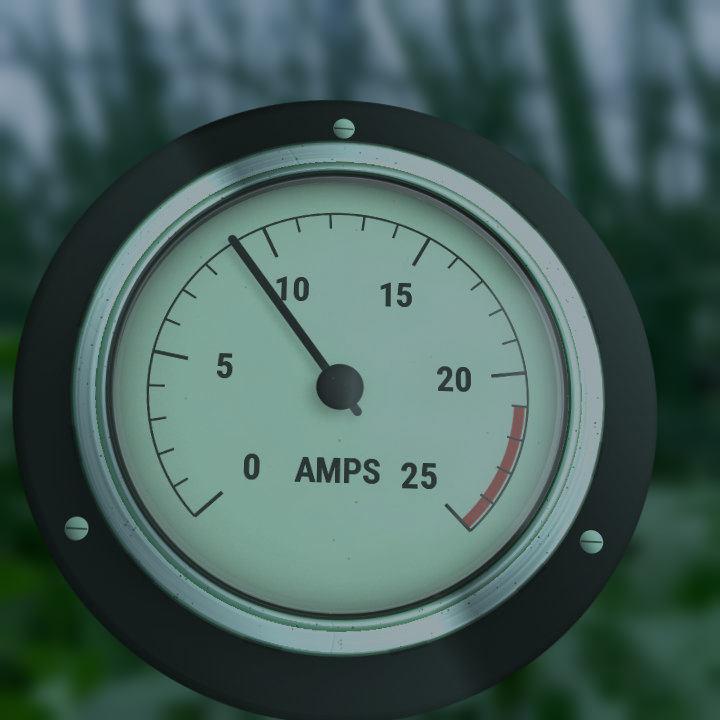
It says 9 A
